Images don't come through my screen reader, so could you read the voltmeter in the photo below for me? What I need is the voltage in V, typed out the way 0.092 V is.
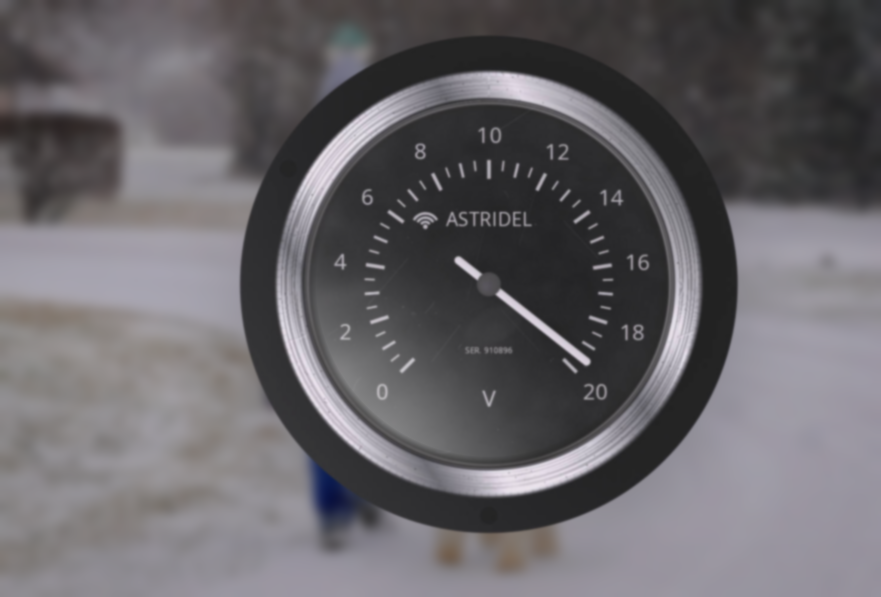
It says 19.5 V
